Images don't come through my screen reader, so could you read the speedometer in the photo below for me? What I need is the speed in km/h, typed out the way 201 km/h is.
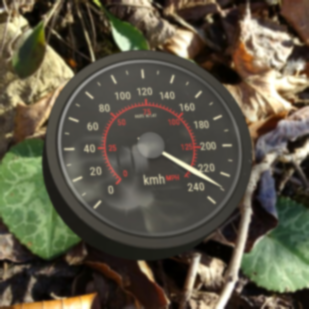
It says 230 km/h
